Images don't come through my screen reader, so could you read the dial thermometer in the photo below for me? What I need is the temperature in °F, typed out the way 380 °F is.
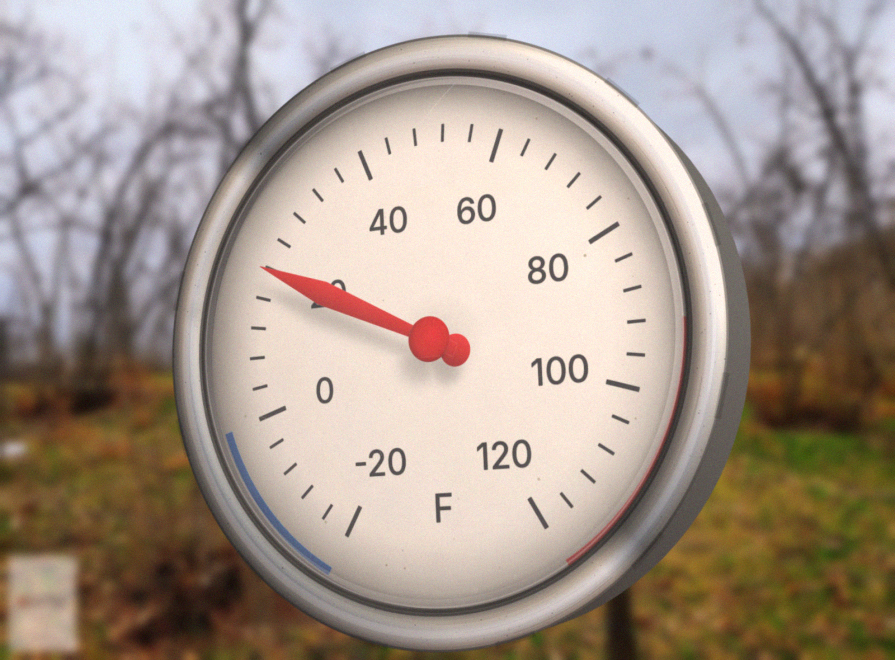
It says 20 °F
